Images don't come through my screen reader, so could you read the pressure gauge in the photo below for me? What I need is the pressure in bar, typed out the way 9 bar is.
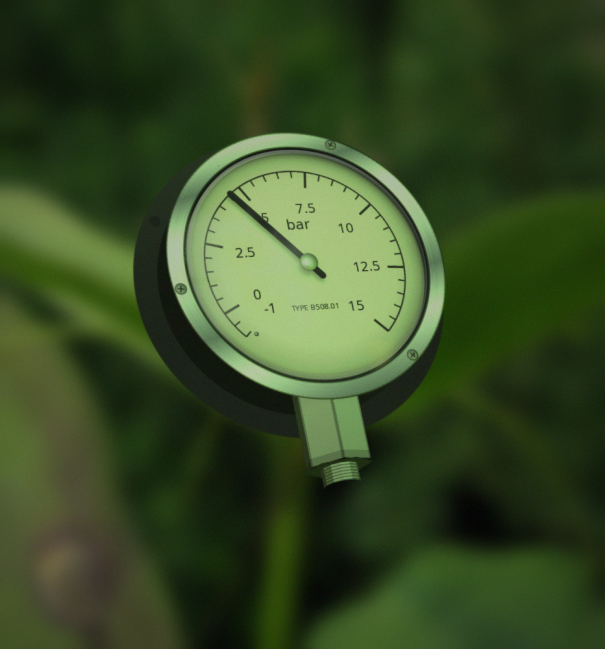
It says 4.5 bar
